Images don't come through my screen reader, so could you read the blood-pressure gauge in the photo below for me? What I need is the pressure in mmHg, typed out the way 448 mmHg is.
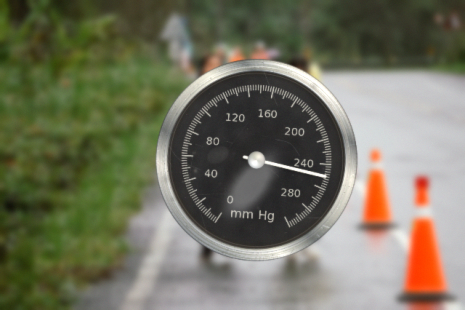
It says 250 mmHg
